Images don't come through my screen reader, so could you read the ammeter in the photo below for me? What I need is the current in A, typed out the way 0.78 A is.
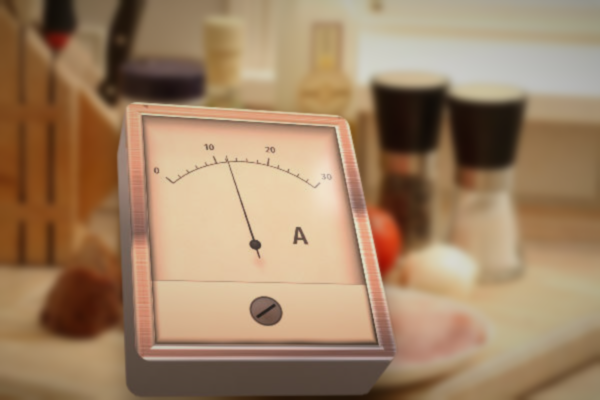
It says 12 A
